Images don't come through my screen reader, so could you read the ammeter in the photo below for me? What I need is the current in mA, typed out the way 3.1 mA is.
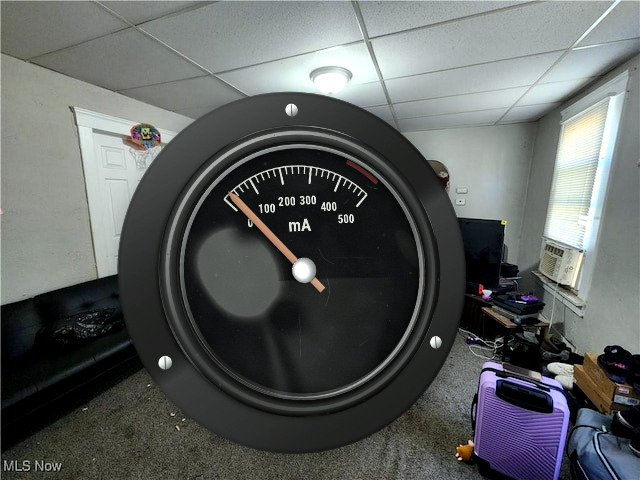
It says 20 mA
